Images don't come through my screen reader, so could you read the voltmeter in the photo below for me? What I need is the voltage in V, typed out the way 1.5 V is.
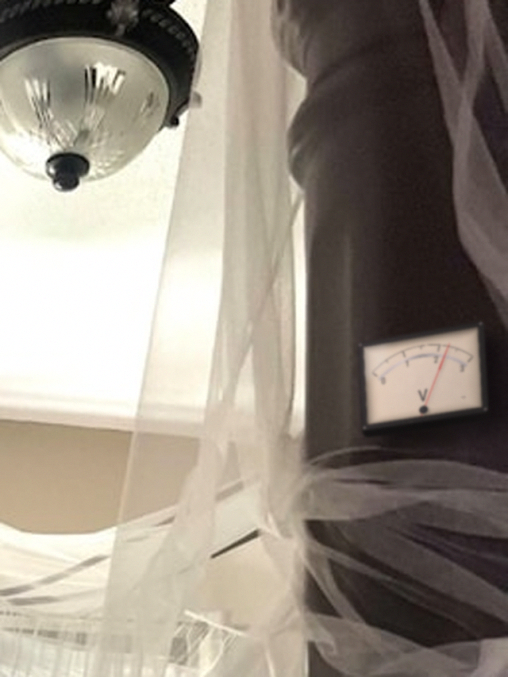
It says 2.25 V
